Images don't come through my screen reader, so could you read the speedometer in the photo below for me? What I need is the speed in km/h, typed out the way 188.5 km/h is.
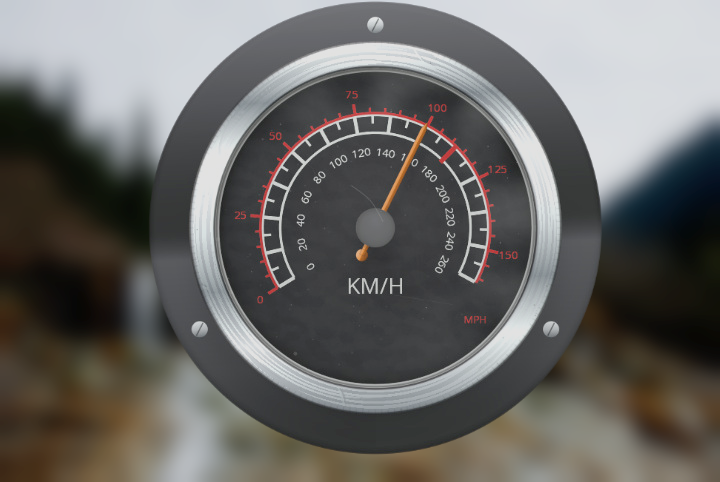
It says 160 km/h
